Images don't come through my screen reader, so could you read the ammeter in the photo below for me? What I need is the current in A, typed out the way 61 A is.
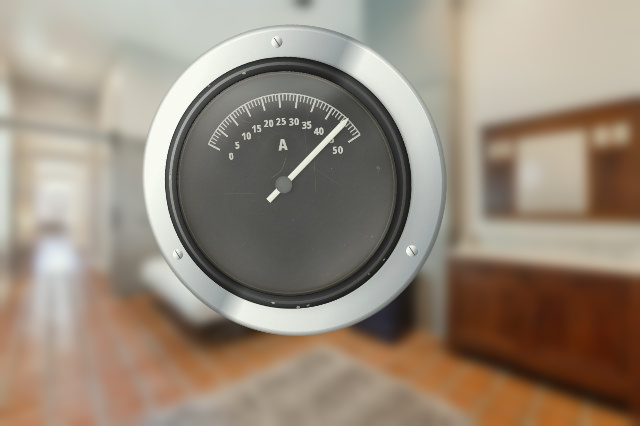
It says 45 A
